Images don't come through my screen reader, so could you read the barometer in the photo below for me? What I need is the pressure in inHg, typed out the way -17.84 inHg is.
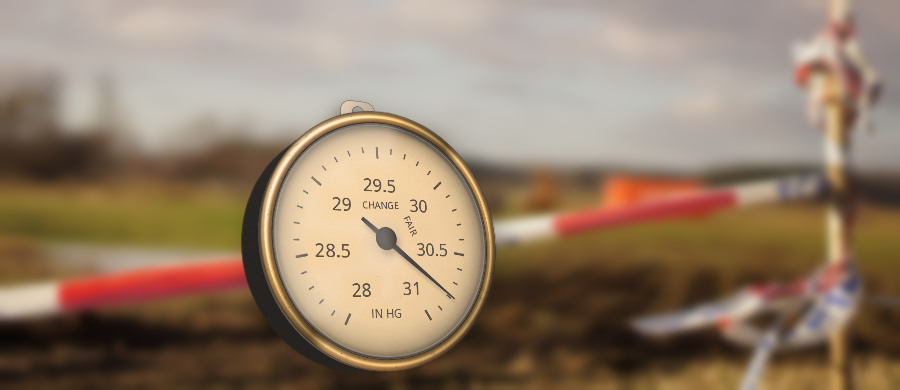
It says 30.8 inHg
